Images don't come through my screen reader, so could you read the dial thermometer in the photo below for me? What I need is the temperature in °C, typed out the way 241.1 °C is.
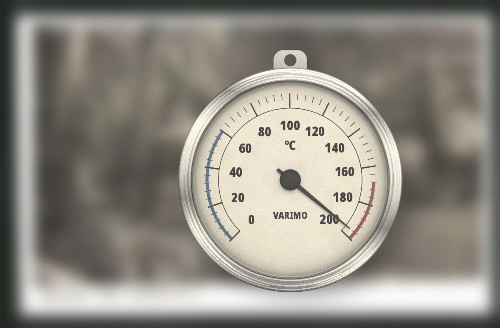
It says 196 °C
